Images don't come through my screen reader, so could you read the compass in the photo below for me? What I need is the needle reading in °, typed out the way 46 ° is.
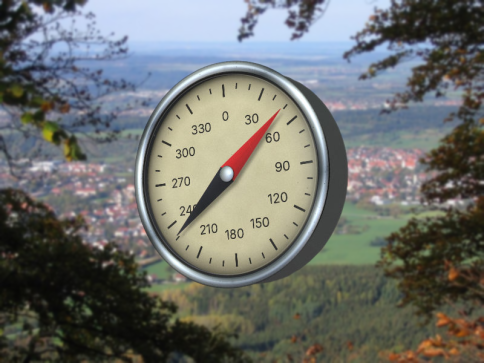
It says 50 °
